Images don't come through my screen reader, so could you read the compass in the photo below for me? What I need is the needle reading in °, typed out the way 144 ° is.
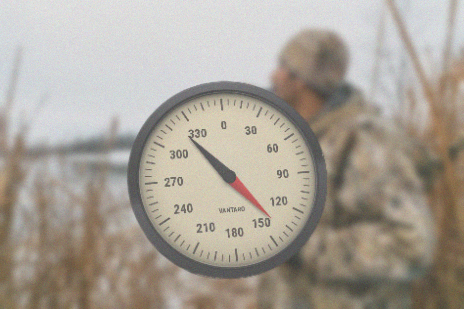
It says 140 °
